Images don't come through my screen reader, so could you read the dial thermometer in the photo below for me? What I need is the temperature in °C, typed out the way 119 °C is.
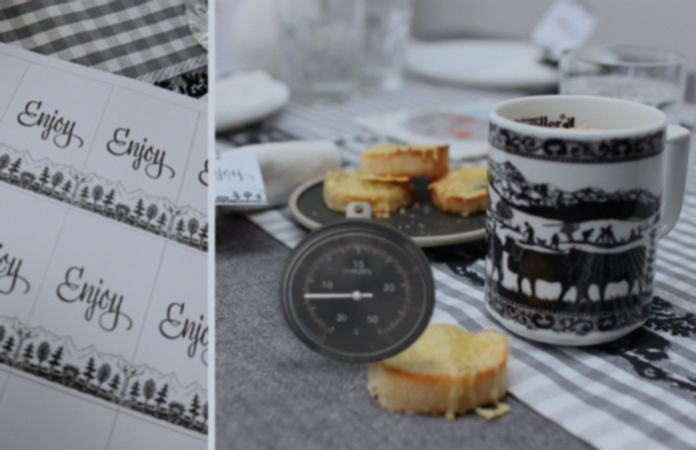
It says -15 °C
